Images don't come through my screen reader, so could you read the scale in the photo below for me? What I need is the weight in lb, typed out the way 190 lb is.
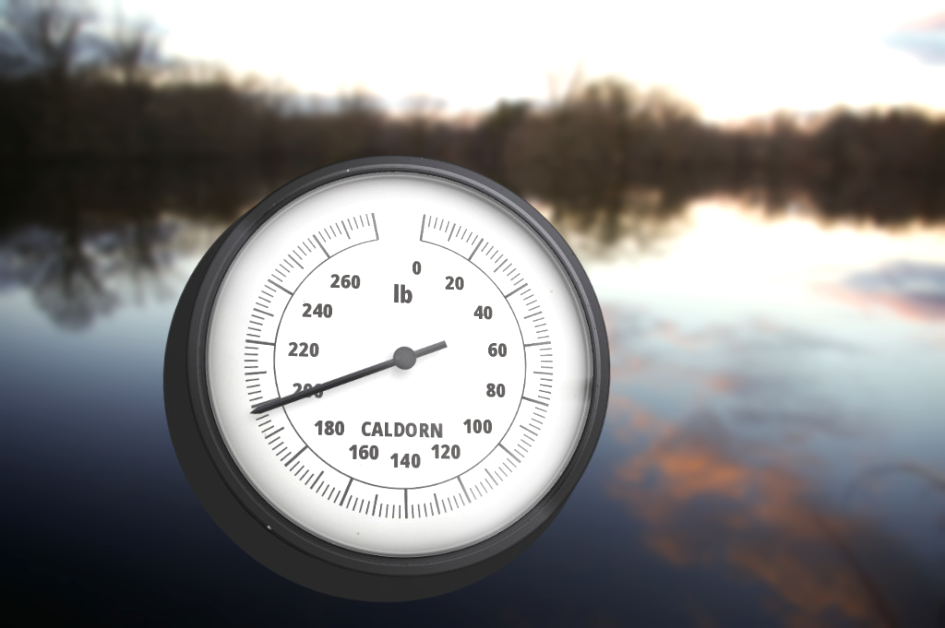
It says 198 lb
